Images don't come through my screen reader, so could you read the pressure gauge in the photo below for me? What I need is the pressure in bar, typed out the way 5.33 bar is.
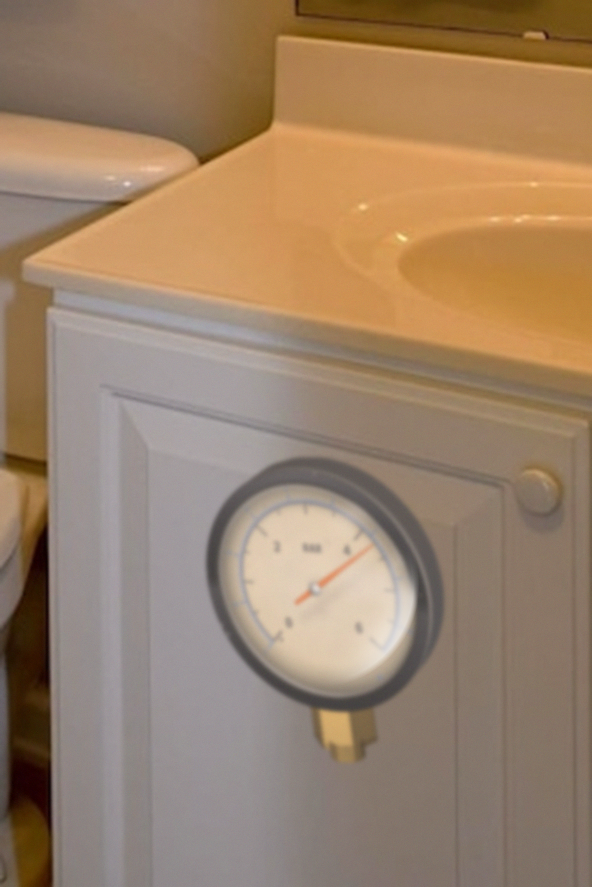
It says 4.25 bar
